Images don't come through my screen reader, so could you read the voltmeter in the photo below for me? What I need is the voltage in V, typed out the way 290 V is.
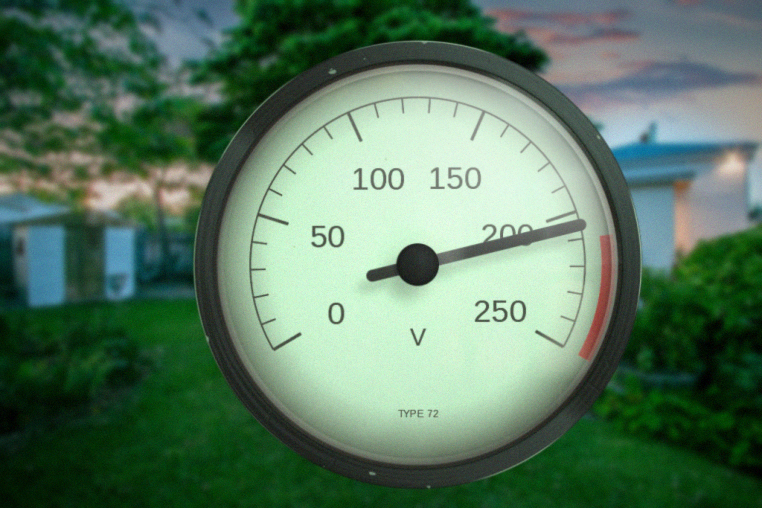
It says 205 V
